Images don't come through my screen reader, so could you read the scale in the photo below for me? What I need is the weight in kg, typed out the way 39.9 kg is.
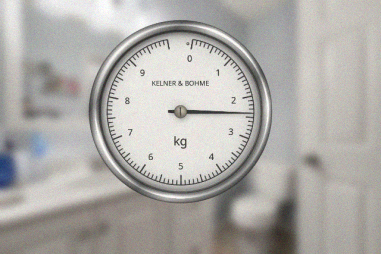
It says 2.4 kg
